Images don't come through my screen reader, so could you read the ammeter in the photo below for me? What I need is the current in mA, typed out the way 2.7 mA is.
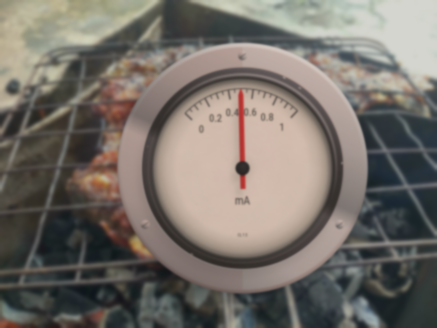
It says 0.5 mA
